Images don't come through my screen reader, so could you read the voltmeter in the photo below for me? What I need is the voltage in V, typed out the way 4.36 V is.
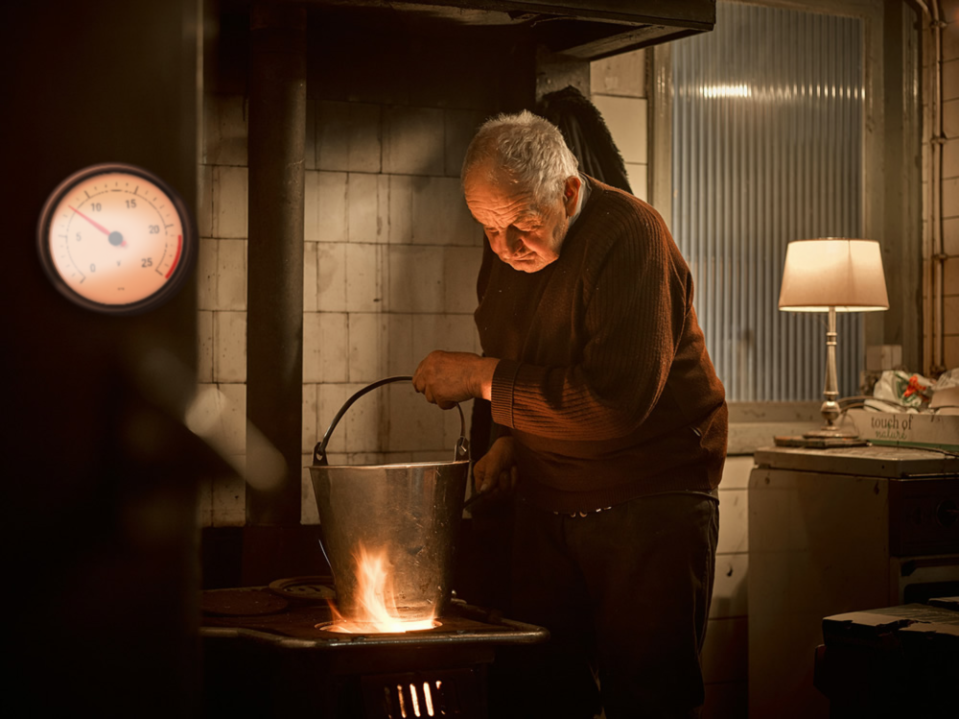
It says 8 V
